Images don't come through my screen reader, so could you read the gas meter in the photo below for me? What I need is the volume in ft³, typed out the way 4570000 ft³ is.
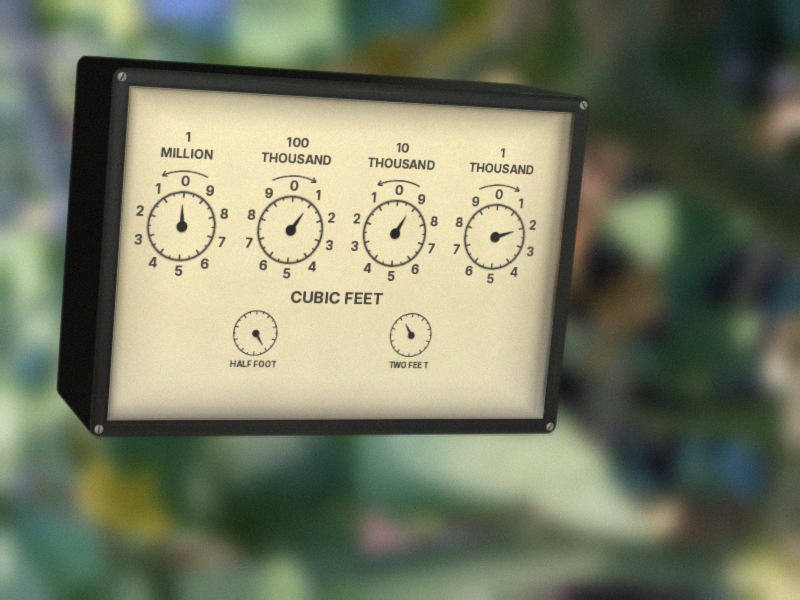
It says 9200 ft³
